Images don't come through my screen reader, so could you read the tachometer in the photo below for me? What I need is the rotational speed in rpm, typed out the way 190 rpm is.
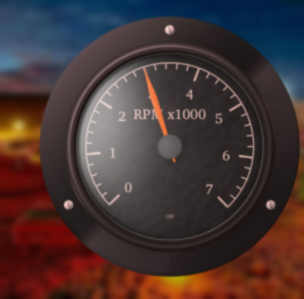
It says 3000 rpm
